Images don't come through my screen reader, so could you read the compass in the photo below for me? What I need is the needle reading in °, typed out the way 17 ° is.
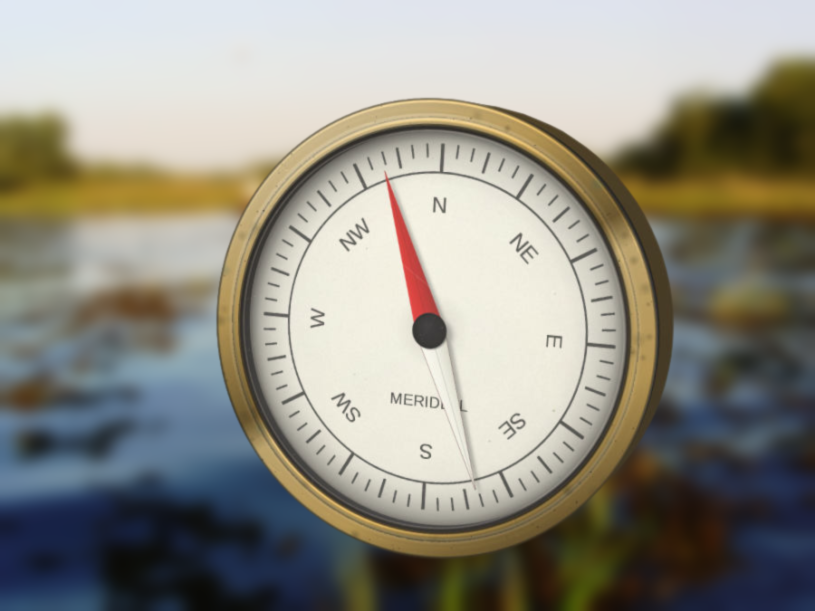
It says 340 °
